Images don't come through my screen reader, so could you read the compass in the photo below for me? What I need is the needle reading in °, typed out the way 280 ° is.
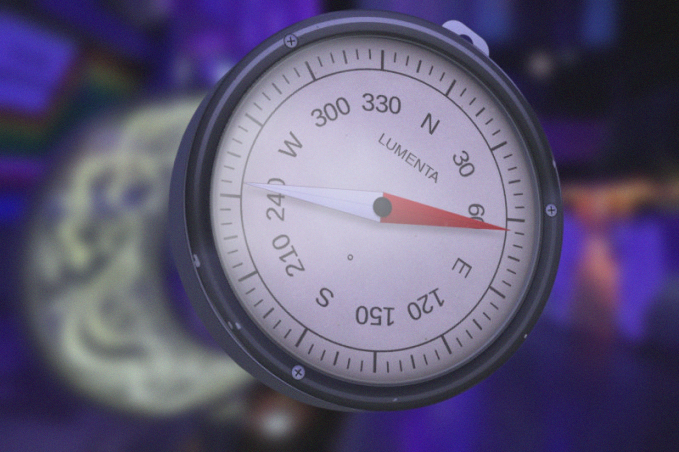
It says 65 °
